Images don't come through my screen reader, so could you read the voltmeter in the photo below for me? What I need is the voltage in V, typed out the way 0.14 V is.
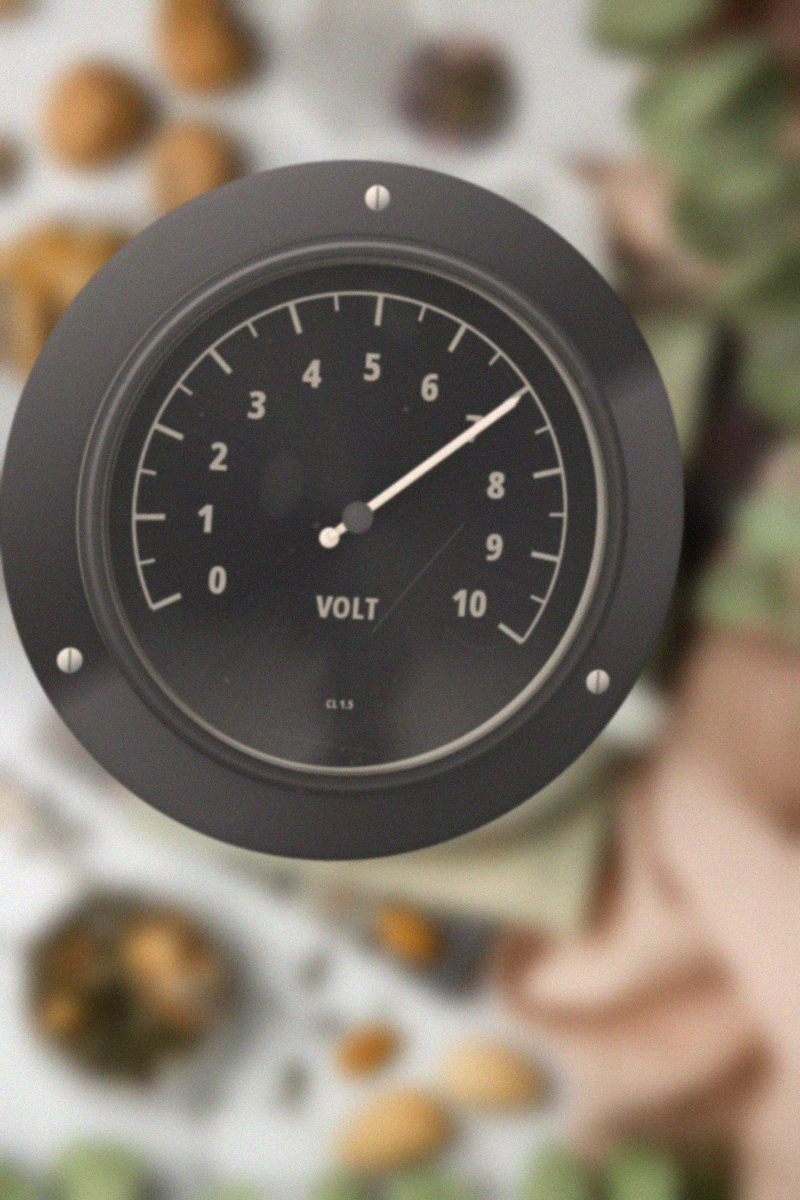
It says 7 V
